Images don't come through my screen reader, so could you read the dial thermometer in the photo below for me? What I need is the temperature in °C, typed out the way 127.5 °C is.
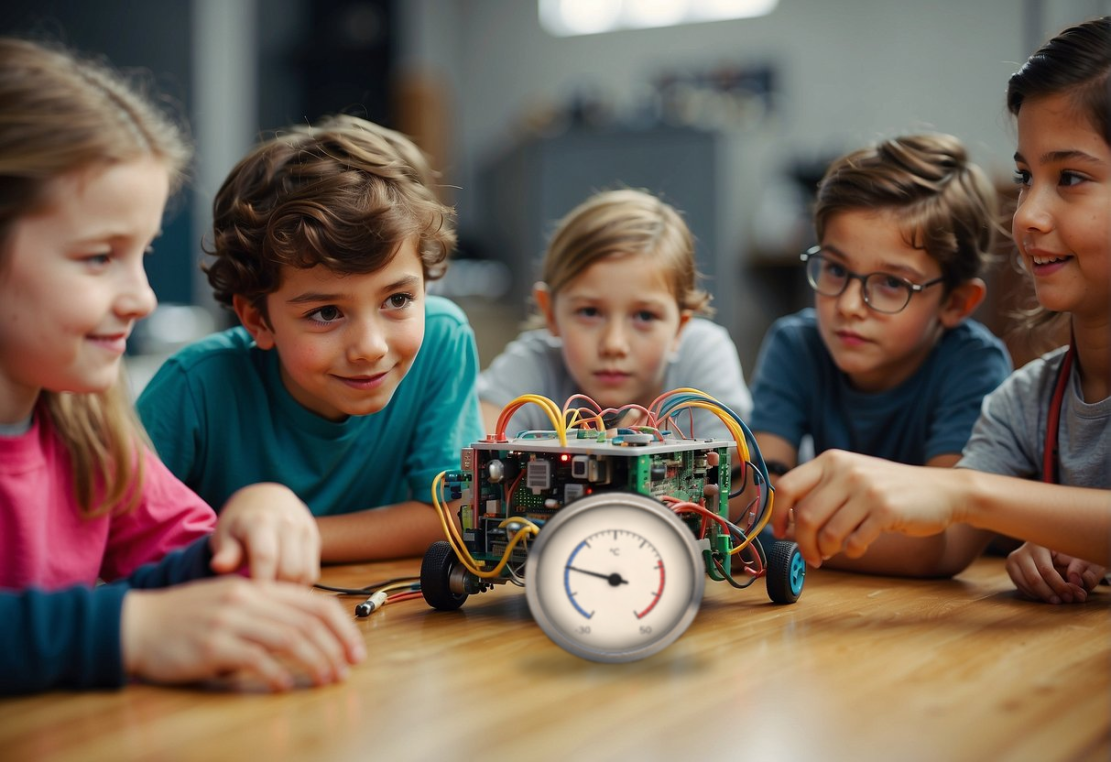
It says -10 °C
